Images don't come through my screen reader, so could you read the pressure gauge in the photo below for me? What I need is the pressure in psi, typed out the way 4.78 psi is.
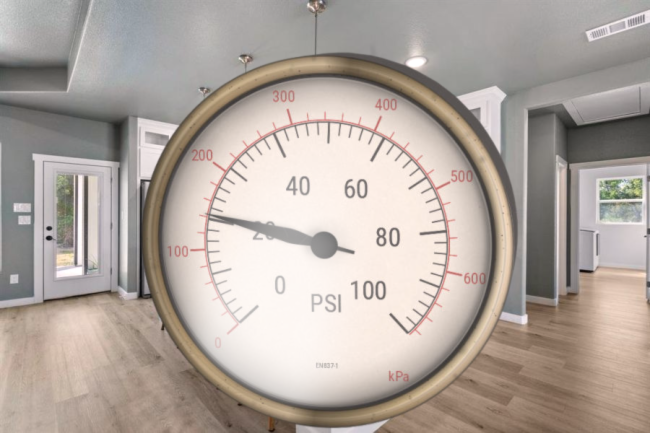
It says 21 psi
